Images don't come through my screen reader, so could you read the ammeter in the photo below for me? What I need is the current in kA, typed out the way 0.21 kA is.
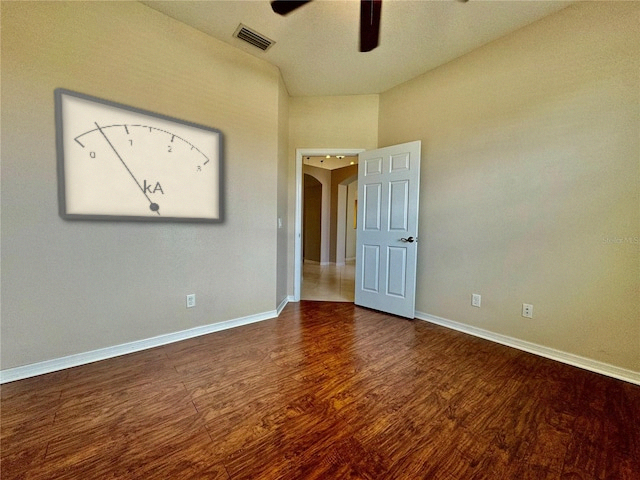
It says 0.5 kA
